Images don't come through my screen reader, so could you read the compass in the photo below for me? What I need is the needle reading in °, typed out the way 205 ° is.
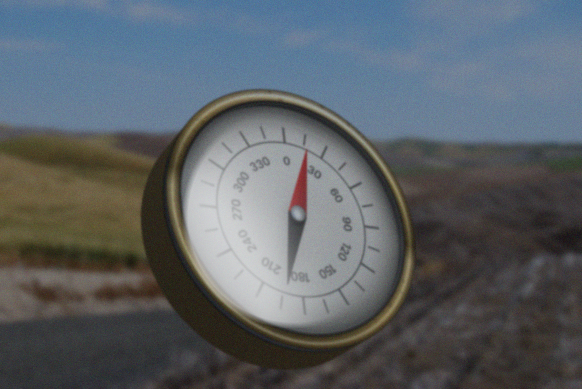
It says 15 °
